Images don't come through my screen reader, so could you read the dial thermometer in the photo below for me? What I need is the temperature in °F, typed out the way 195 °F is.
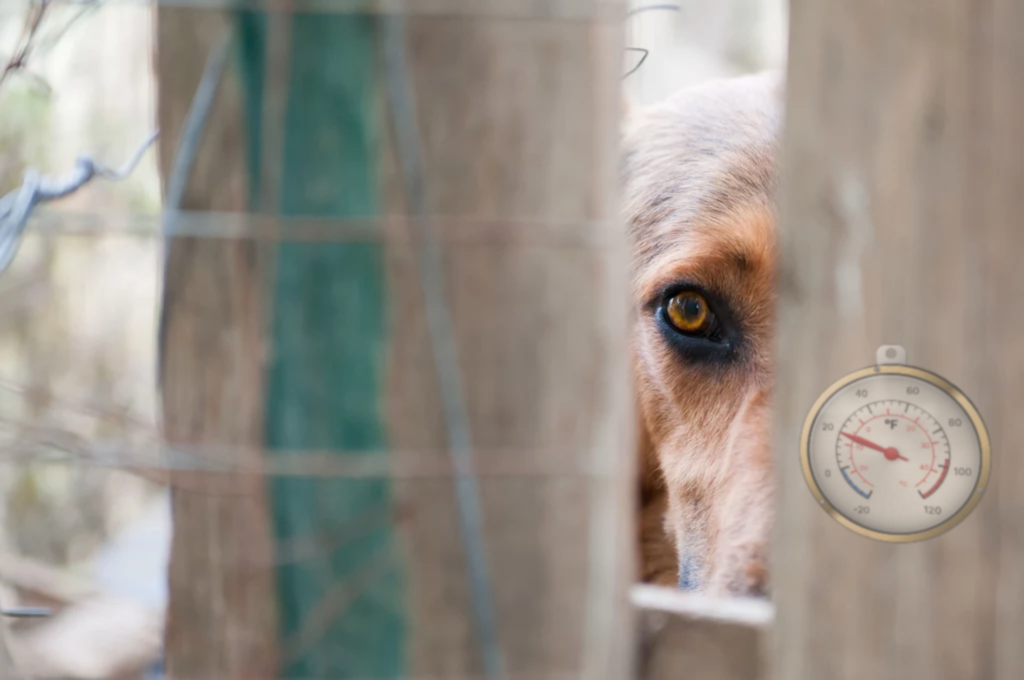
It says 20 °F
